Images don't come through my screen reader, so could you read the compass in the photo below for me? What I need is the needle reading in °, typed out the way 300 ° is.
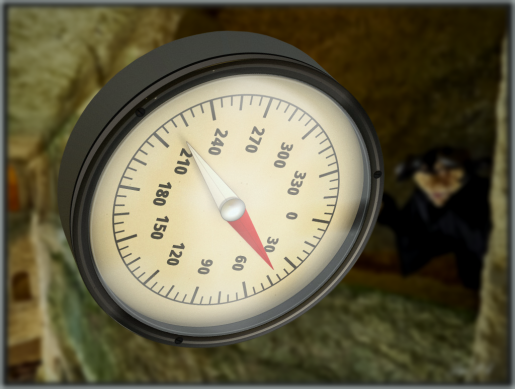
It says 40 °
